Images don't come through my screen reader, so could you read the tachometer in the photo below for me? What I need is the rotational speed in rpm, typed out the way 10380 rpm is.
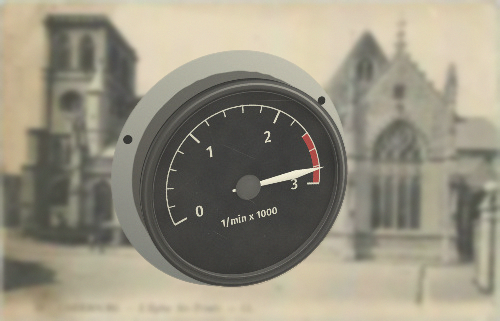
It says 2800 rpm
